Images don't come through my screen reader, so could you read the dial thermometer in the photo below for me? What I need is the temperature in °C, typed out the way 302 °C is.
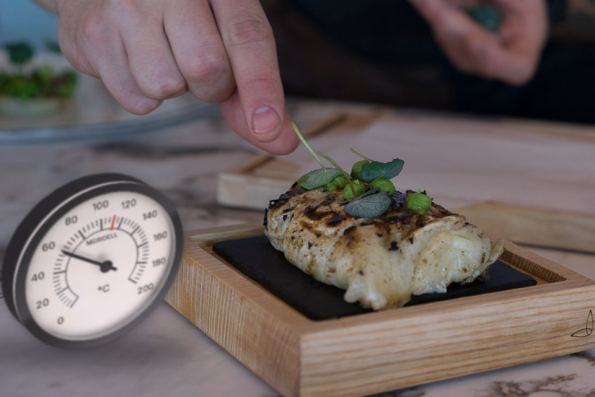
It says 60 °C
